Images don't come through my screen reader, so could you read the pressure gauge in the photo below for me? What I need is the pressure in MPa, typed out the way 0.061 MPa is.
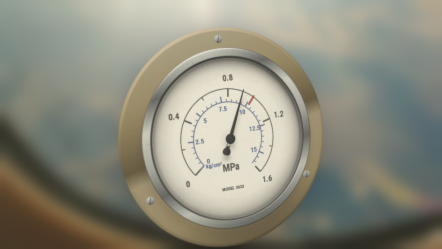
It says 0.9 MPa
